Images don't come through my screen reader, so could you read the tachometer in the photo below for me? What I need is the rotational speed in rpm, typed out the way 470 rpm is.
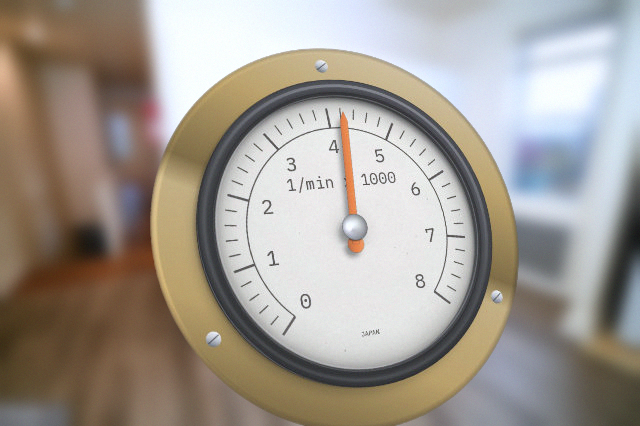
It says 4200 rpm
